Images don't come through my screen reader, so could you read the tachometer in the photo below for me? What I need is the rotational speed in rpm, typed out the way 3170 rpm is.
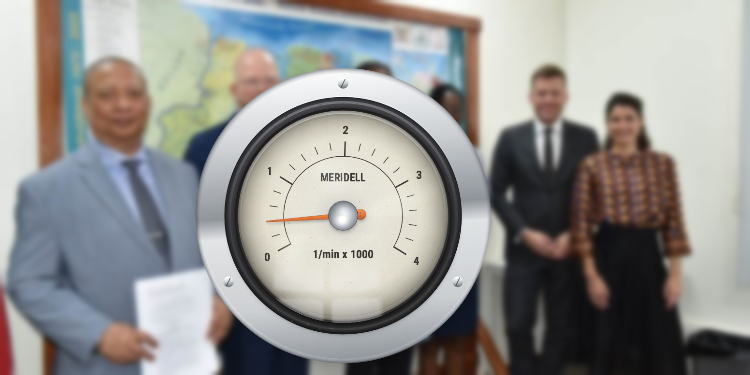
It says 400 rpm
